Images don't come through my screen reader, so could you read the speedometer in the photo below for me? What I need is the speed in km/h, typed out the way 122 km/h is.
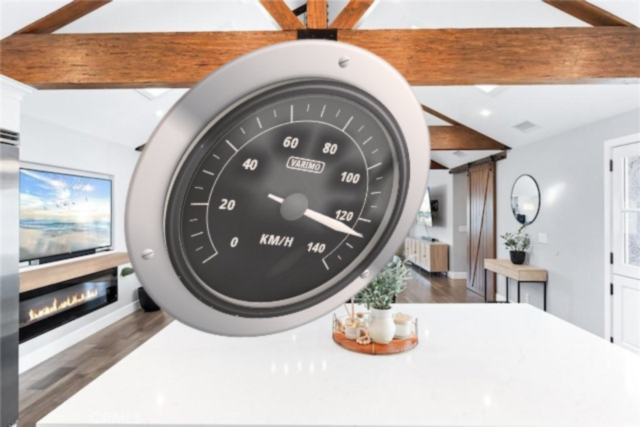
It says 125 km/h
